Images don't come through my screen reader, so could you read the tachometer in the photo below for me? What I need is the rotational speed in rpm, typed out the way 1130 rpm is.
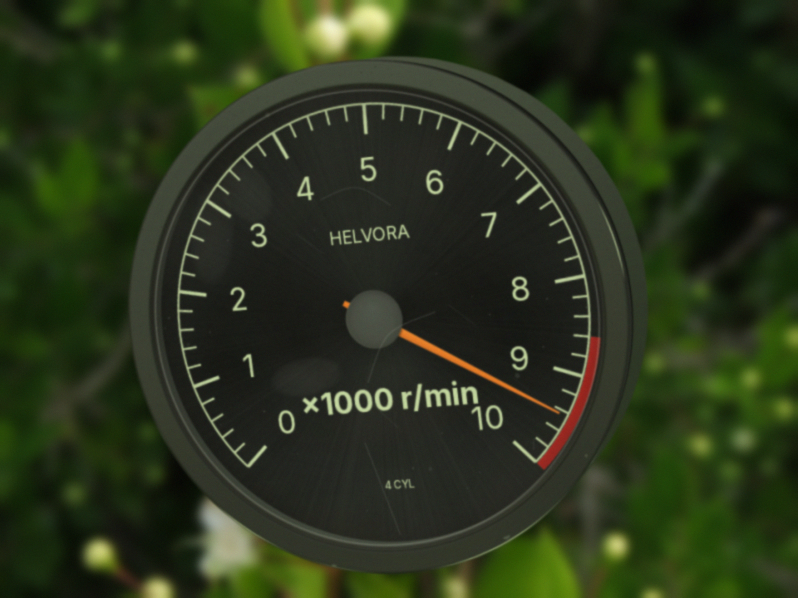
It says 9400 rpm
